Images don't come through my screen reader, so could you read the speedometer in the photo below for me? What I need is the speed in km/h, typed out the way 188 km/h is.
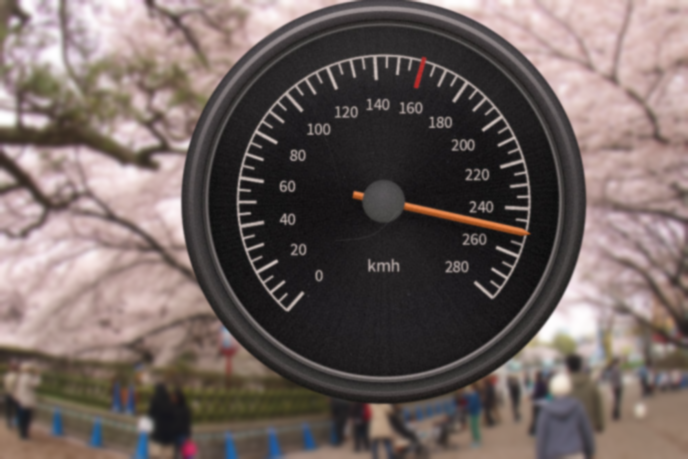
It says 250 km/h
